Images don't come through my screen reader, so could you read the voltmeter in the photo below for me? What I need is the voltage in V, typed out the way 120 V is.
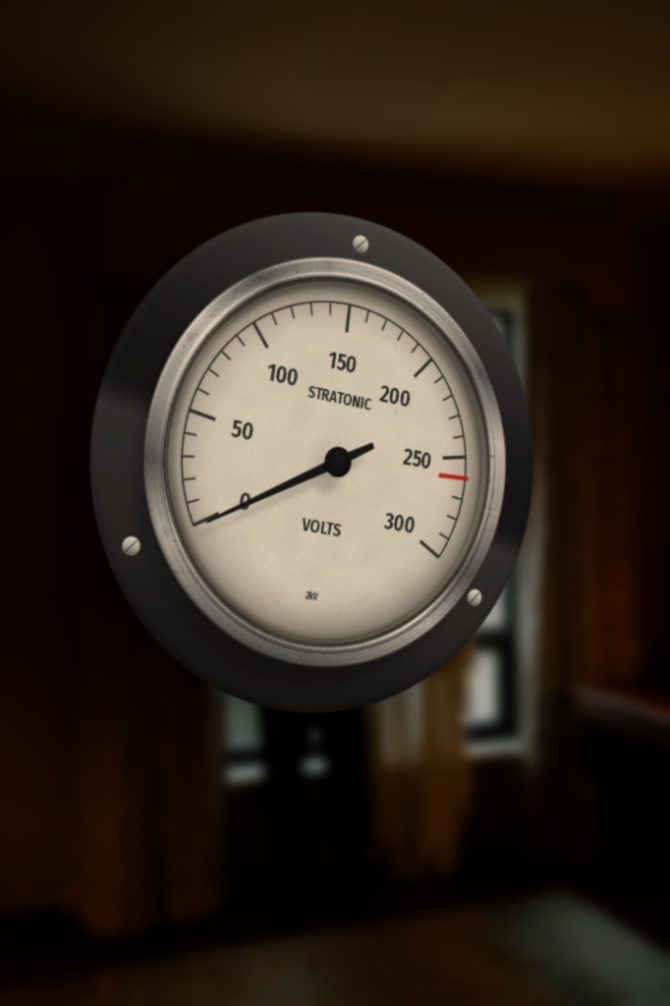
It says 0 V
